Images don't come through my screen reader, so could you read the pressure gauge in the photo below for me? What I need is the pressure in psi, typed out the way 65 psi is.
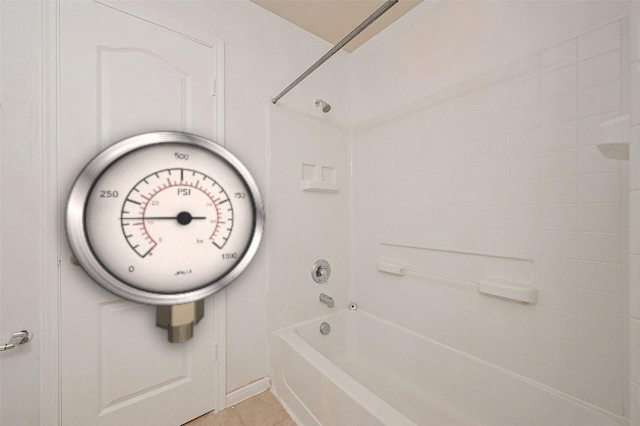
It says 175 psi
